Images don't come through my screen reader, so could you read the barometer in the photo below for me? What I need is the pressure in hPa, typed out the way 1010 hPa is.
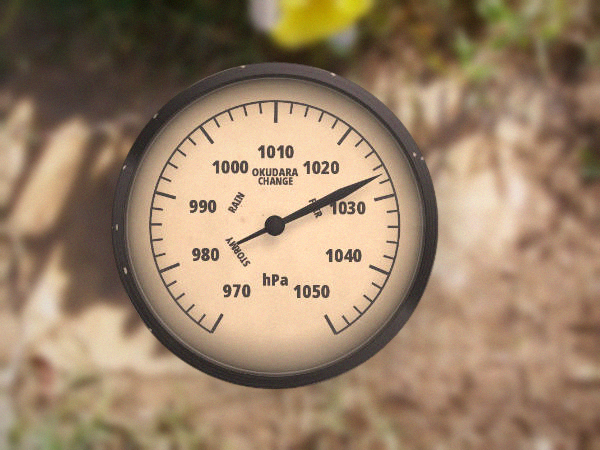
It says 1027 hPa
